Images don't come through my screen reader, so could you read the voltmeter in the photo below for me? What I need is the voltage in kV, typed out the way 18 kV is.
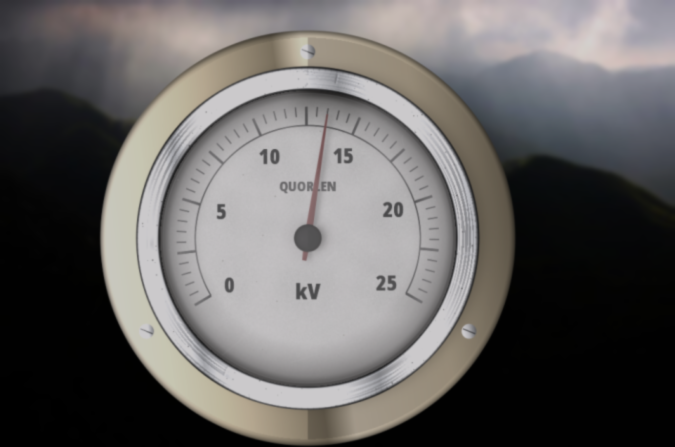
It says 13.5 kV
